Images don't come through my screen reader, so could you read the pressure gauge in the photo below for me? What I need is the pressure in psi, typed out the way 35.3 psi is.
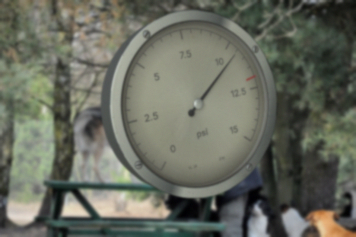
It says 10.5 psi
